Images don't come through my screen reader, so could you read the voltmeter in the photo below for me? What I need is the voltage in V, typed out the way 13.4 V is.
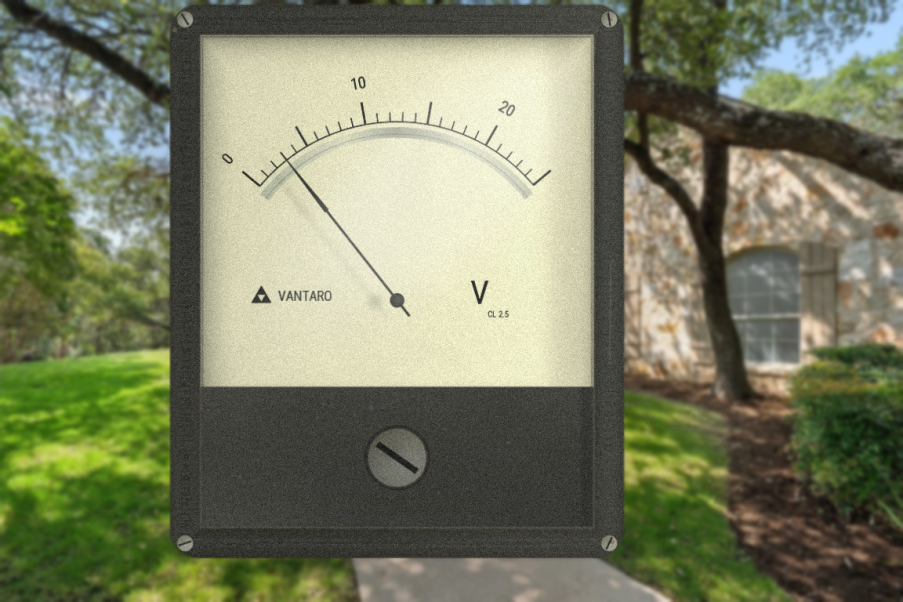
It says 3 V
